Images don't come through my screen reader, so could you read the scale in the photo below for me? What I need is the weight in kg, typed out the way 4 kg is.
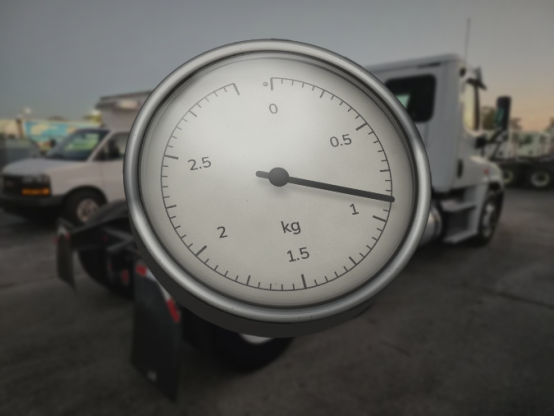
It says 0.9 kg
